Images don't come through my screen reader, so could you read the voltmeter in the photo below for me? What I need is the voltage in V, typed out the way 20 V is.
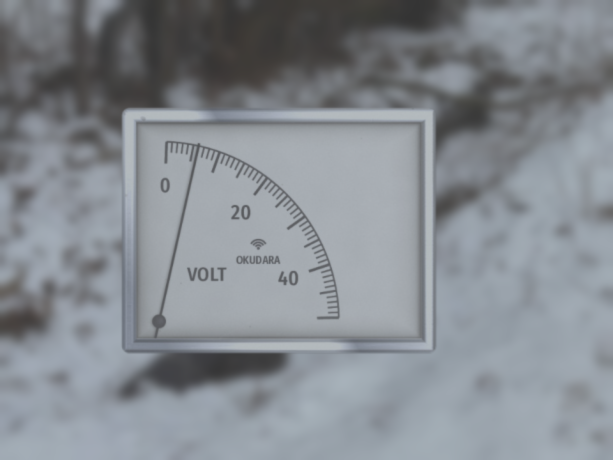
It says 6 V
